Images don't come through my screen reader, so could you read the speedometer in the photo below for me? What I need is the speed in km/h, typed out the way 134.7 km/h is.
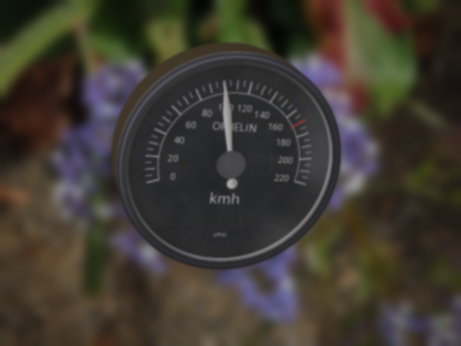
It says 100 km/h
